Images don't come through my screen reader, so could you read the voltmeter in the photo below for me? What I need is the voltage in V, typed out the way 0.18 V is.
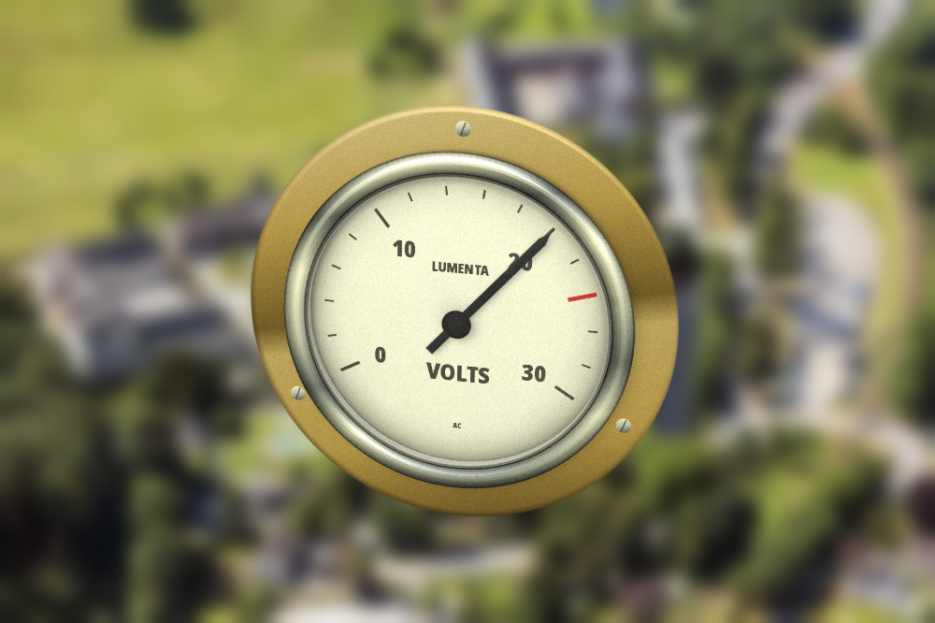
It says 20 V
